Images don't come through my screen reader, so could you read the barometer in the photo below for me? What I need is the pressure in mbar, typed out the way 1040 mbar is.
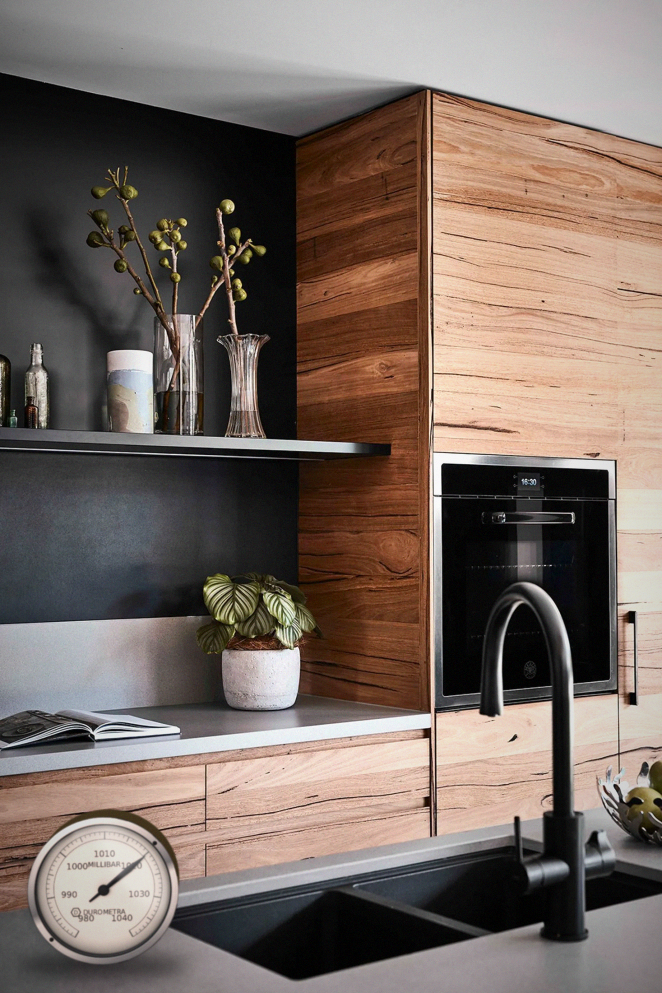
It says 1020 mbar
